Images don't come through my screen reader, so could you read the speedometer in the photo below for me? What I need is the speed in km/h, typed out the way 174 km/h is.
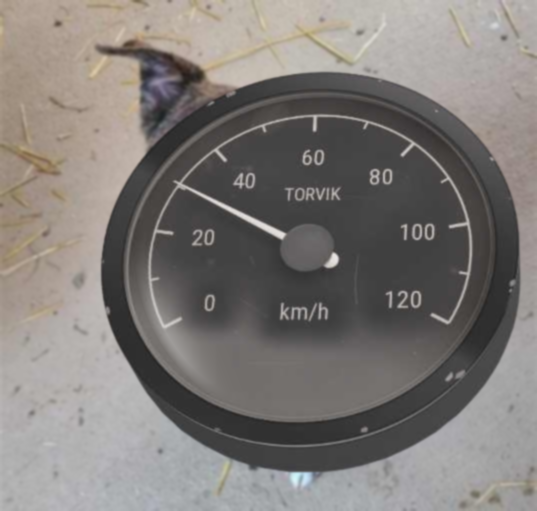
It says 30 km/h
